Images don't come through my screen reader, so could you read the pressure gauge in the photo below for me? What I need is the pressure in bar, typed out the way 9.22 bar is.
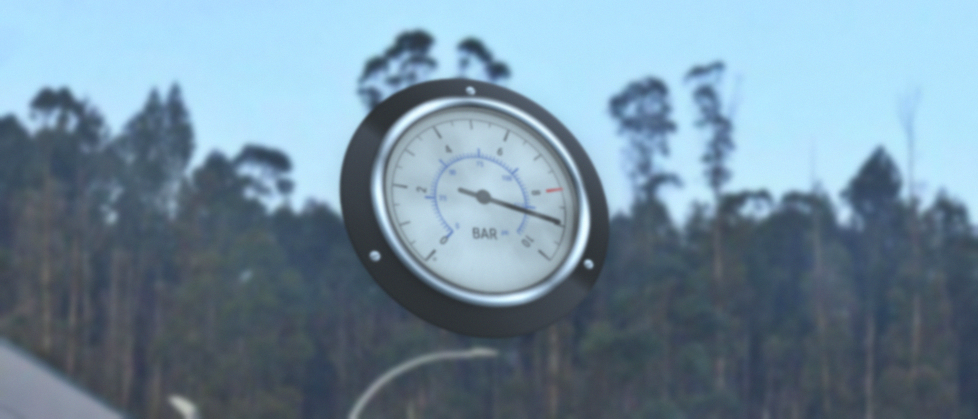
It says 9 bar
